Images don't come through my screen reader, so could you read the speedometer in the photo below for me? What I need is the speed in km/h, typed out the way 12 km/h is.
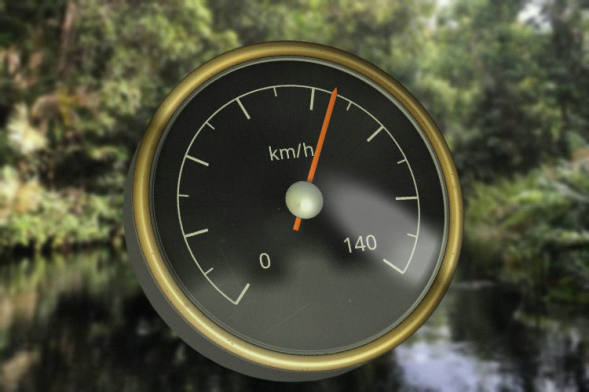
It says 85 km/h
